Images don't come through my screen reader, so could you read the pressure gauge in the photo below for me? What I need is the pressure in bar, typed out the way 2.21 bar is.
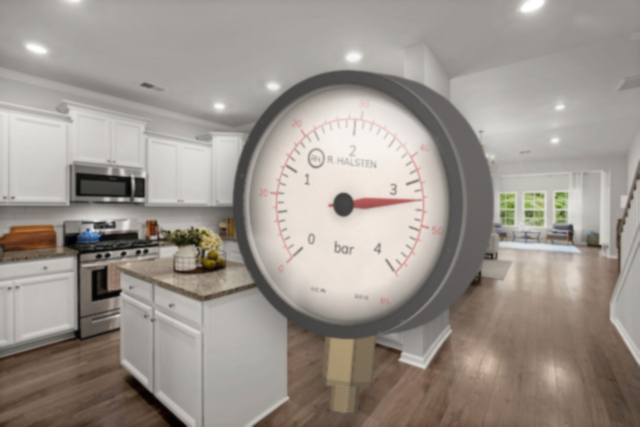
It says 3.2 bar
